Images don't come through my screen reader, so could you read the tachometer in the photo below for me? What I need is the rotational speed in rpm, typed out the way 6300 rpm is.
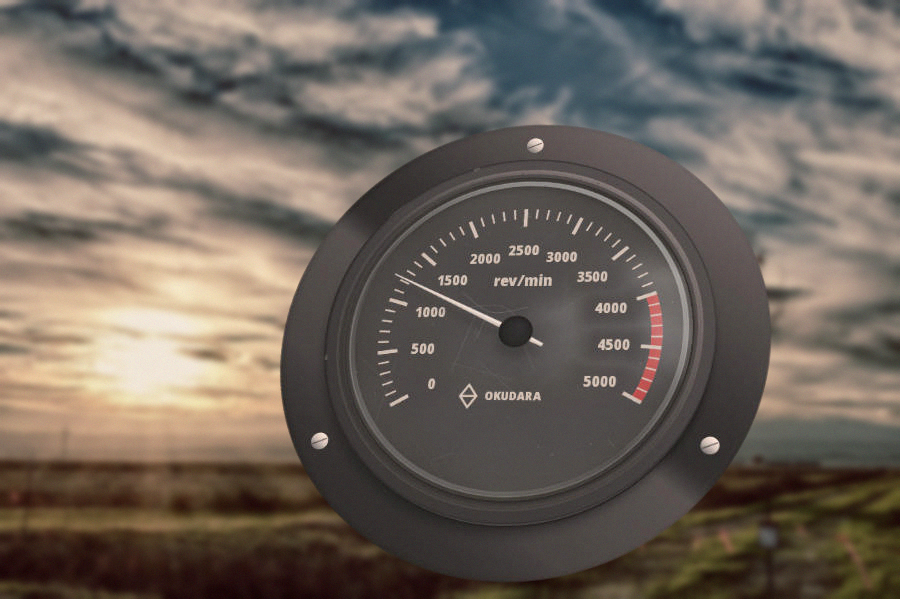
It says 1200 rpm
